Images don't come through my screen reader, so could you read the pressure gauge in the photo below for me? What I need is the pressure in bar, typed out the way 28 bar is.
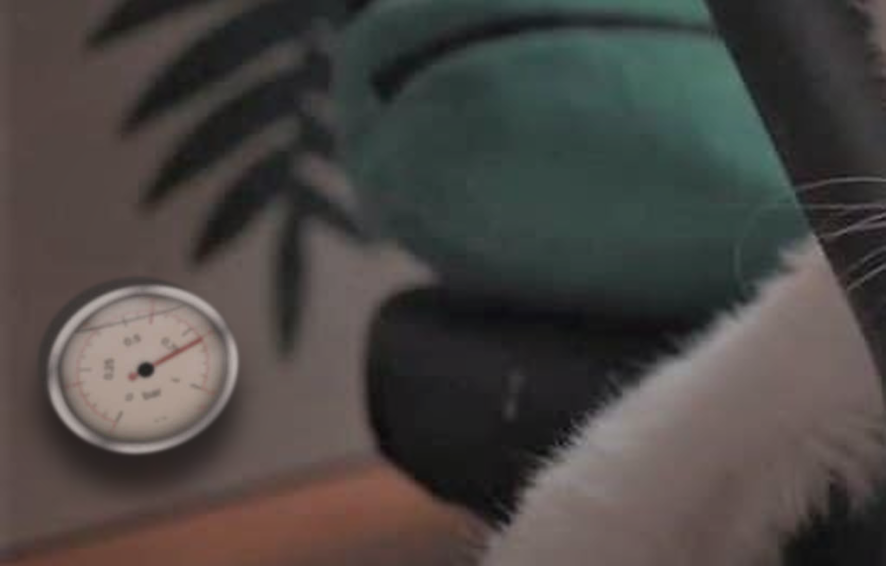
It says 0.8 bar
